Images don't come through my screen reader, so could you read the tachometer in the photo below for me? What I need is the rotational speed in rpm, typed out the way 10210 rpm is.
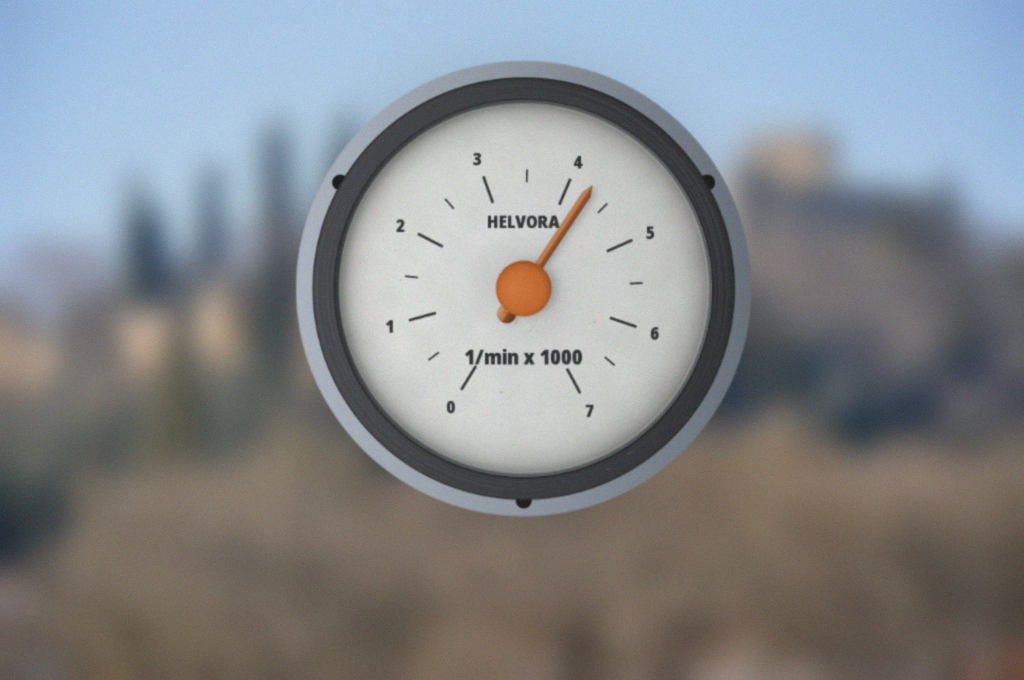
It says 4250 rpm
